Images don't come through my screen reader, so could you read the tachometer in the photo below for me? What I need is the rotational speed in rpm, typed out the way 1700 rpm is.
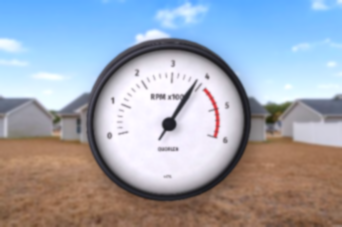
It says 3800 rpm
